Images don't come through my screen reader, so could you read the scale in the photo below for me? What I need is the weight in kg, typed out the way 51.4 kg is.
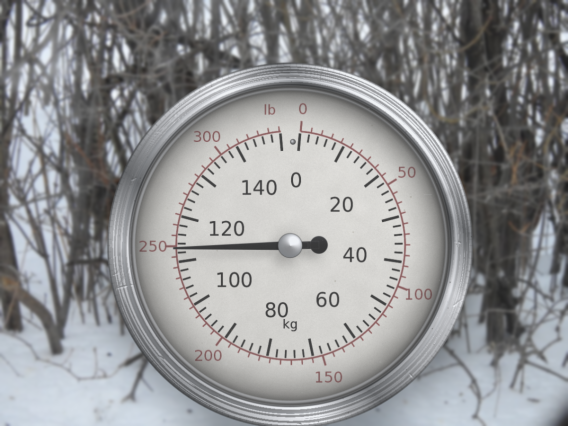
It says 113 kg
